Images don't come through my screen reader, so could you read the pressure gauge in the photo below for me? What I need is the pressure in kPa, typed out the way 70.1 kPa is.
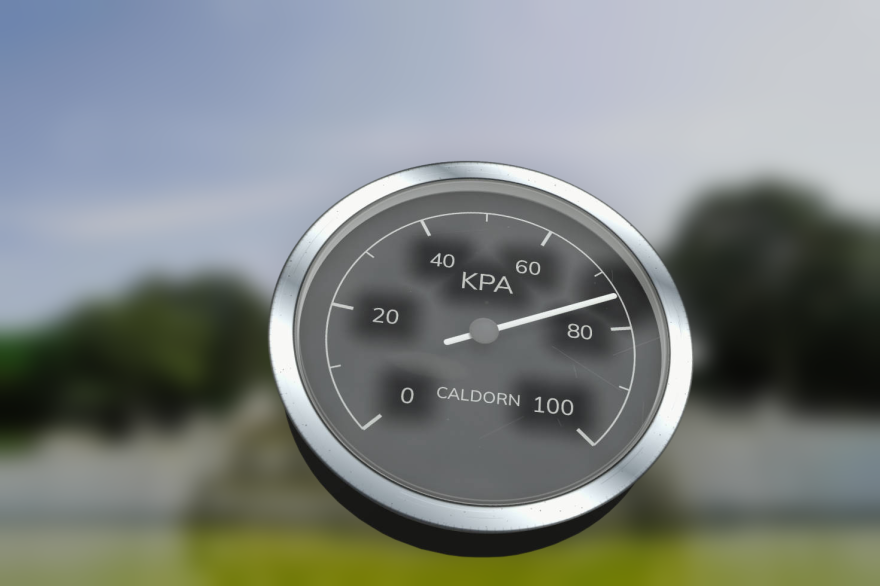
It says 75 kPa
